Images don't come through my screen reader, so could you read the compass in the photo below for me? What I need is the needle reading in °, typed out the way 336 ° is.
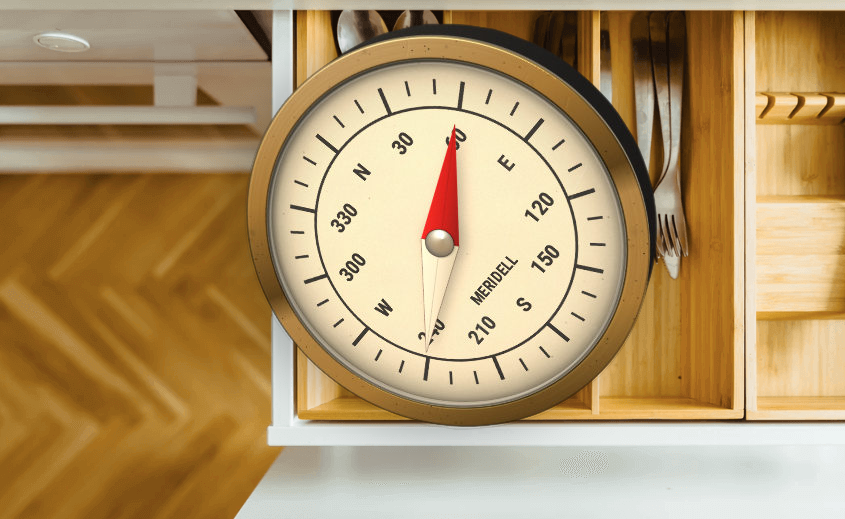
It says 60 °
